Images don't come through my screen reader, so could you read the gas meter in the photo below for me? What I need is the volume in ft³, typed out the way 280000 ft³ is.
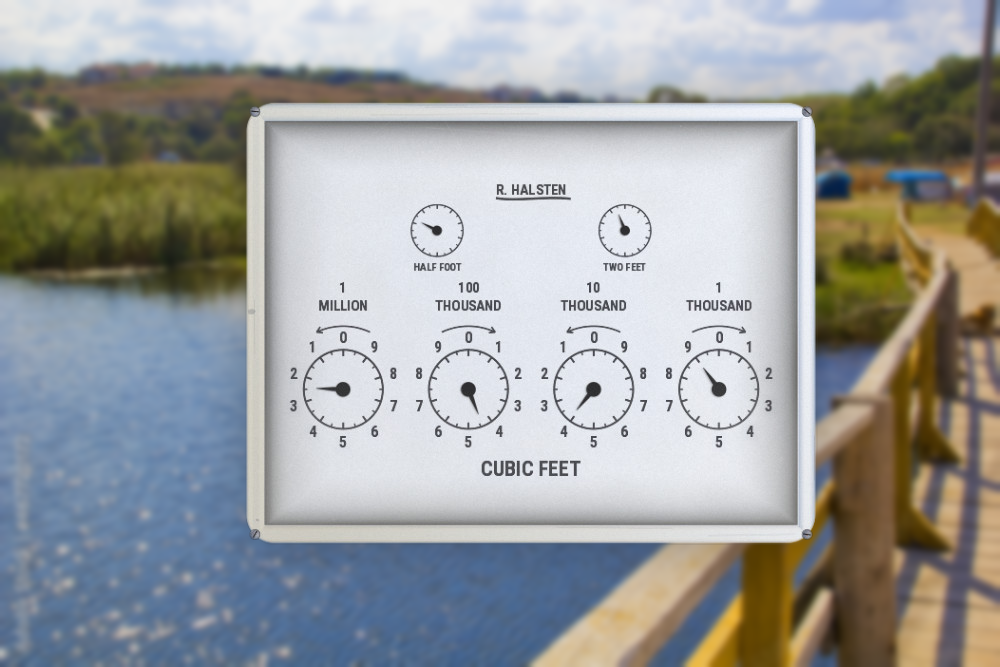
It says 243900 ft³
